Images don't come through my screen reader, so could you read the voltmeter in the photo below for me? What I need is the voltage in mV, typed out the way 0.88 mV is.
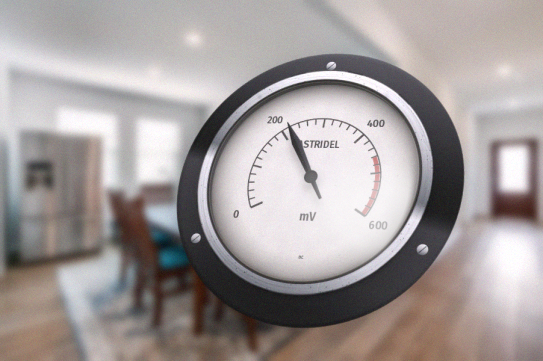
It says 220 mV
